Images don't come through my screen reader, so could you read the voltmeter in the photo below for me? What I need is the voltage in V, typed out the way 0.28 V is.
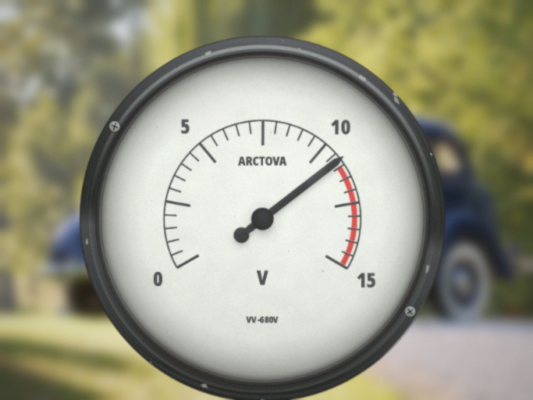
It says 10.75 V
